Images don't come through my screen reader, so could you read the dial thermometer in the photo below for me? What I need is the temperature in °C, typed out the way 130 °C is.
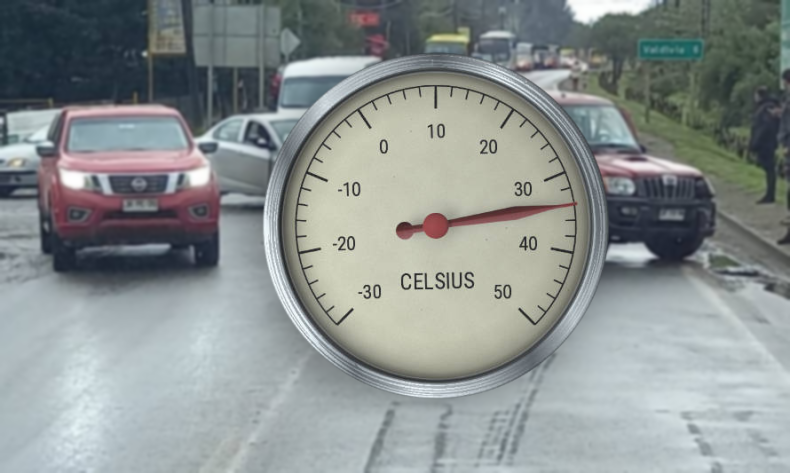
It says 34 °C
